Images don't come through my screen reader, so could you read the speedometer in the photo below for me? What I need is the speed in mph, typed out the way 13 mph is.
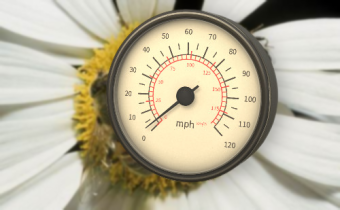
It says 2.5 mph
